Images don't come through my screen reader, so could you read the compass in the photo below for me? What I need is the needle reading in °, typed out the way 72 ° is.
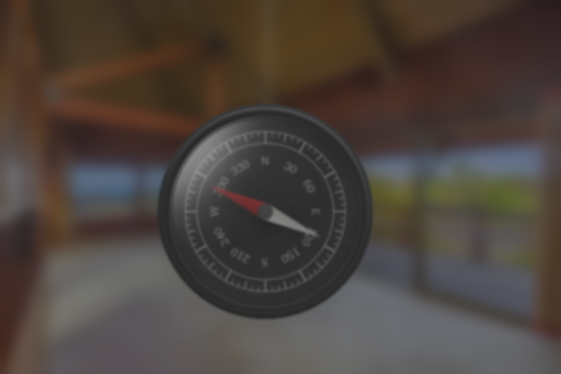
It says 295 °
